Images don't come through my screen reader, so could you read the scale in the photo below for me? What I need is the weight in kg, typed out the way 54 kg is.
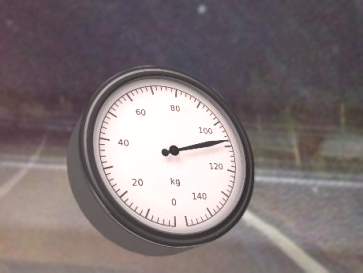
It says 108 kg
